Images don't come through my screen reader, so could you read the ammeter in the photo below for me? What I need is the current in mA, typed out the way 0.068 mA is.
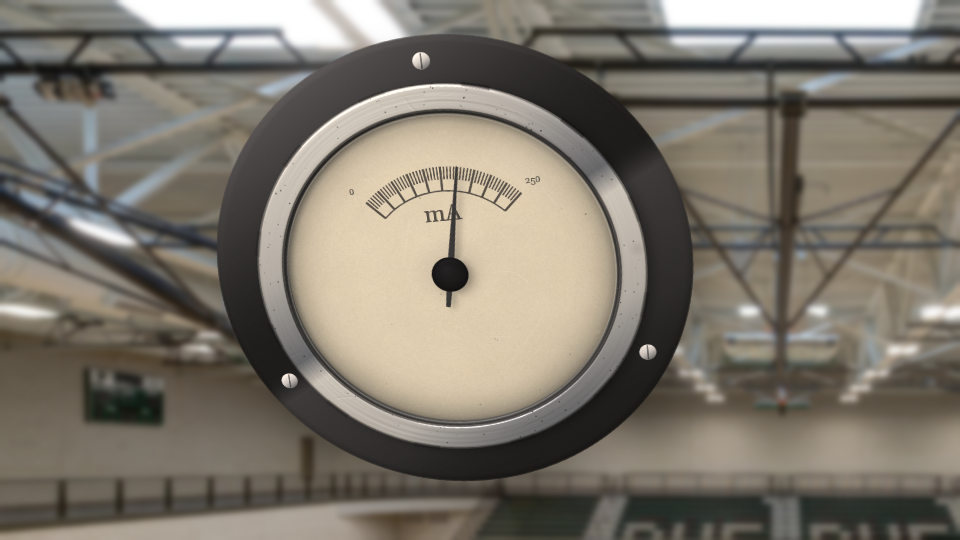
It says 150 mA
